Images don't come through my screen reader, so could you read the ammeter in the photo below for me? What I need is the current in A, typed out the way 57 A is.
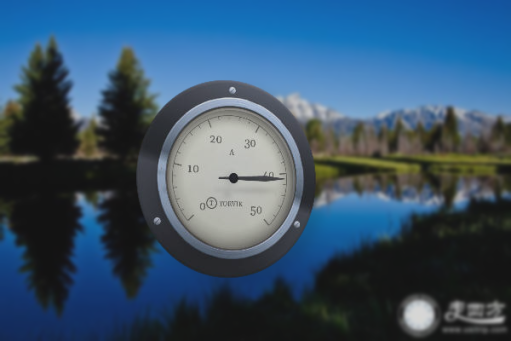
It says 41 A
